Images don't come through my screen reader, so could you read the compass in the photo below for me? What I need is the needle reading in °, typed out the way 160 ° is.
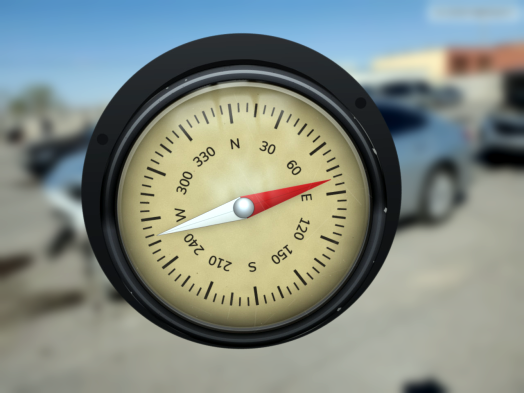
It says 80 °
